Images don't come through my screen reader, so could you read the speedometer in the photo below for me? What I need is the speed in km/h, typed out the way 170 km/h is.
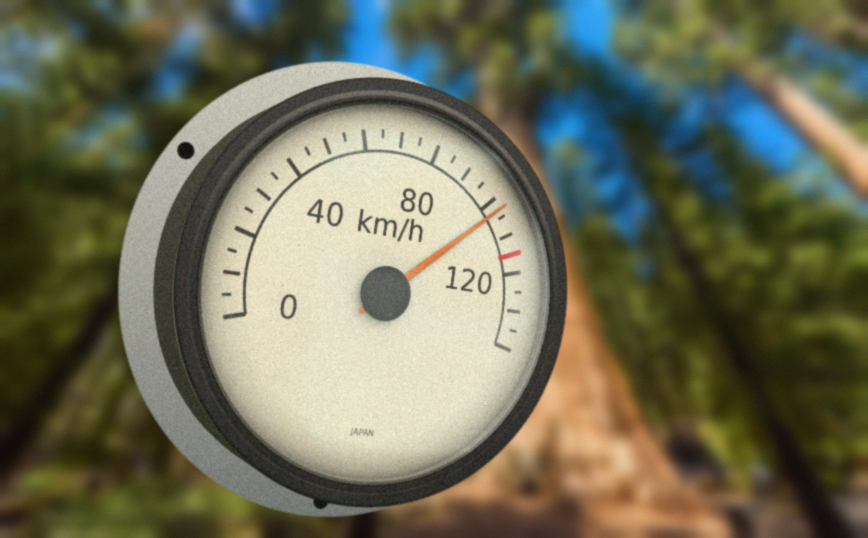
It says 102.5 km/h
